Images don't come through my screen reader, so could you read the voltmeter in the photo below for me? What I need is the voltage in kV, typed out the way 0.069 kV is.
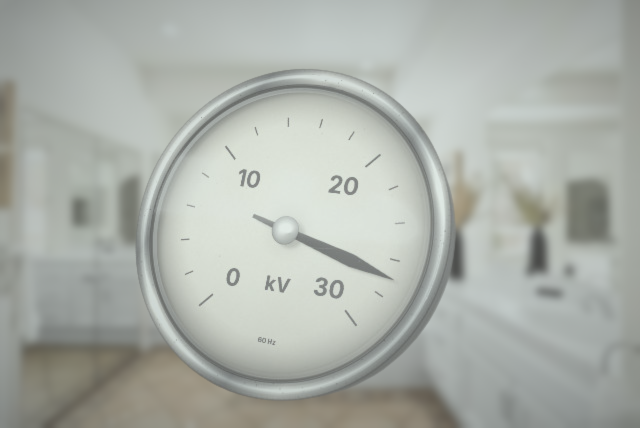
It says 27 kV
